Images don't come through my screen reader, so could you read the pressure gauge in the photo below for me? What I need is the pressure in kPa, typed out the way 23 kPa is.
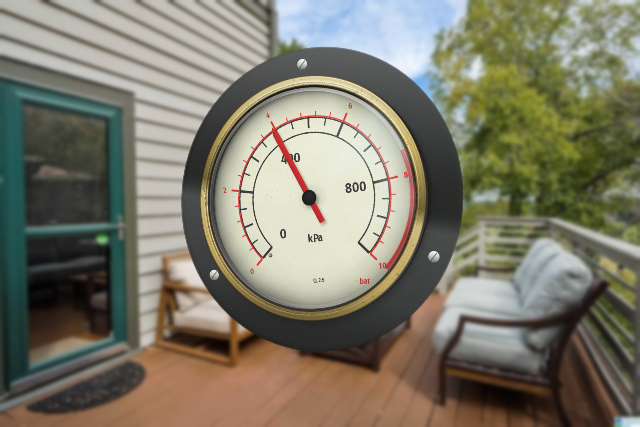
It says 400 kPa
